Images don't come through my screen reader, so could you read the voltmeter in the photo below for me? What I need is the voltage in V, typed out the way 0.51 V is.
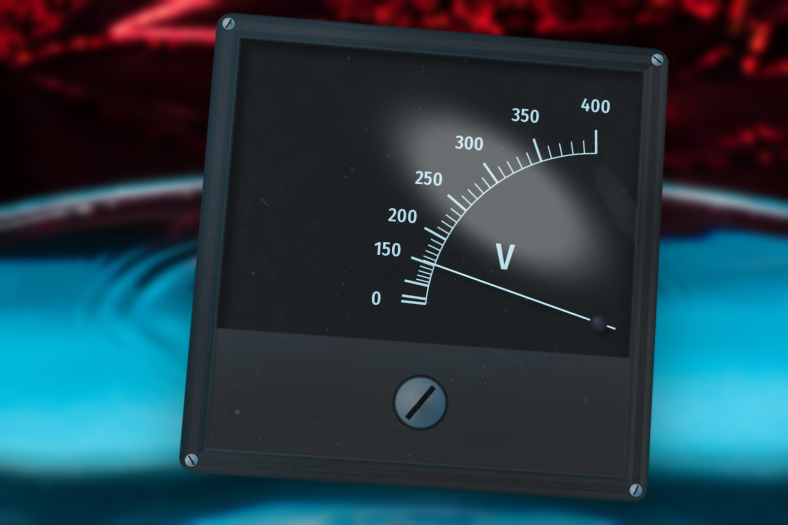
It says 150 V
